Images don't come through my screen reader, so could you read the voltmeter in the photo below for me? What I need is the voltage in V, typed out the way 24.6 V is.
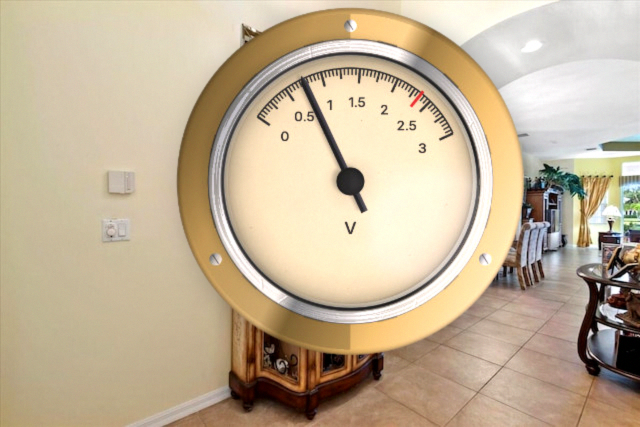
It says 0.75 V
